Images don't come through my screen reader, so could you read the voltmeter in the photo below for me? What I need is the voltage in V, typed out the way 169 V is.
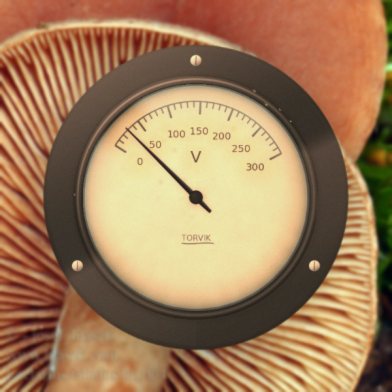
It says 30 V
